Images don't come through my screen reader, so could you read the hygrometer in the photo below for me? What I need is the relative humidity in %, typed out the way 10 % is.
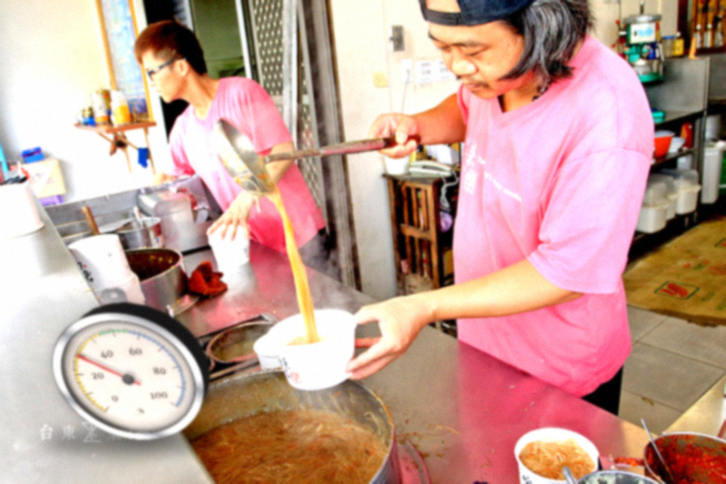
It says 30 %
